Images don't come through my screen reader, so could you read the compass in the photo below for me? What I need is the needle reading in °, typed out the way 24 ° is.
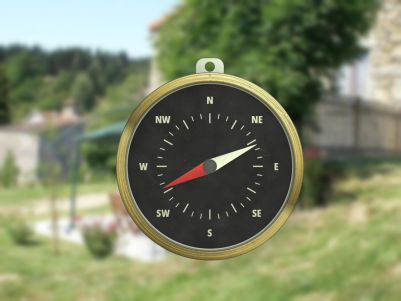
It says 245 °
